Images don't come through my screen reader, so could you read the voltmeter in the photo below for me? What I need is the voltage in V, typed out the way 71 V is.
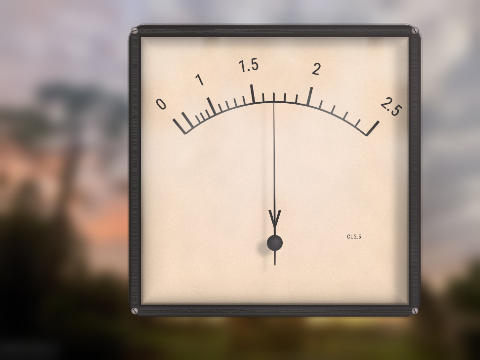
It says 1.7 V
